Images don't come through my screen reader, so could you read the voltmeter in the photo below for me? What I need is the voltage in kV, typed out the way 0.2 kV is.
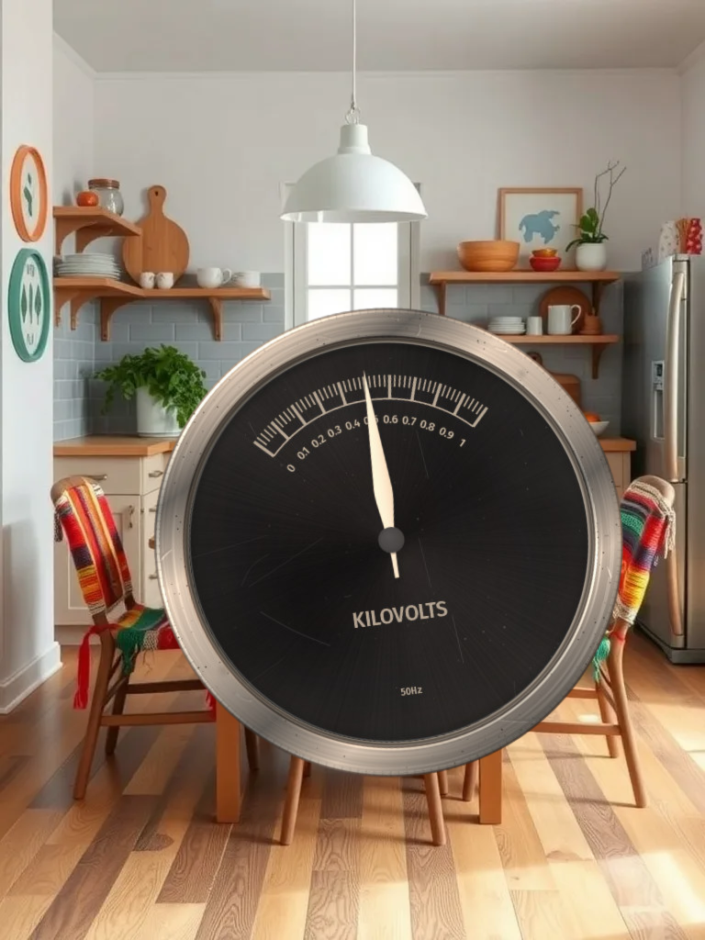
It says 0.5 kV
